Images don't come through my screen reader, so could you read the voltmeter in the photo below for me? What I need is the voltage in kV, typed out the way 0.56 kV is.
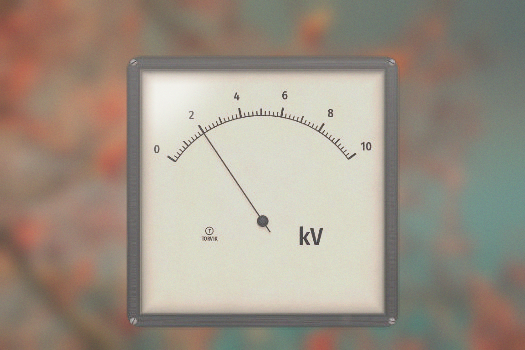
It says 2 kV
